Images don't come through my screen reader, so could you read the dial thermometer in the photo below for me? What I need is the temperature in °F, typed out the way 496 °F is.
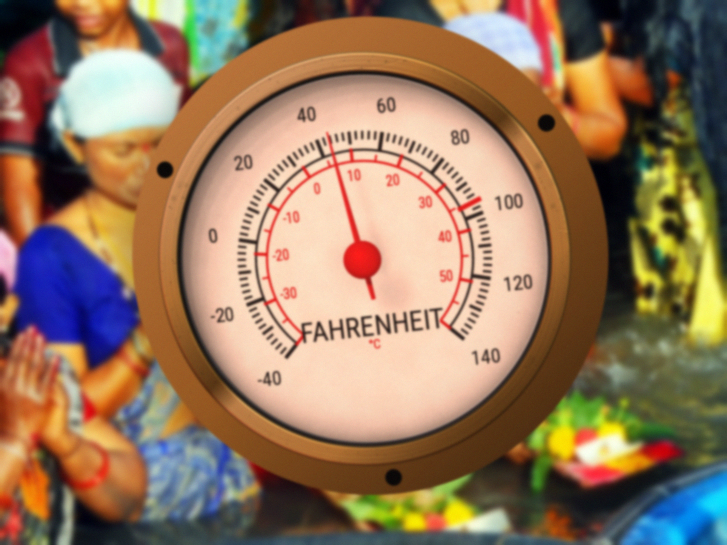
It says 44 °F
